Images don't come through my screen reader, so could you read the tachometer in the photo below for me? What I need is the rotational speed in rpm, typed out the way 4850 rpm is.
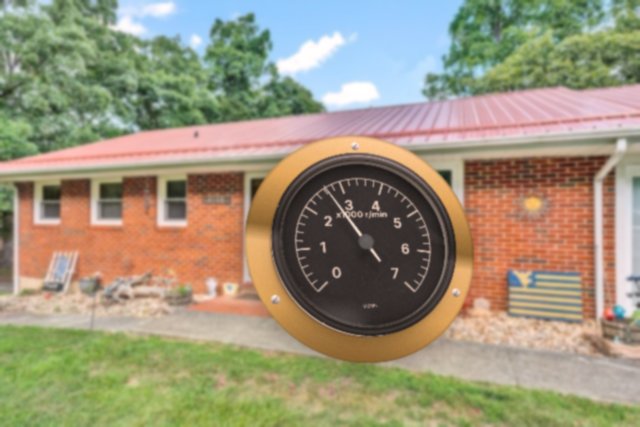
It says 2600 rpm
